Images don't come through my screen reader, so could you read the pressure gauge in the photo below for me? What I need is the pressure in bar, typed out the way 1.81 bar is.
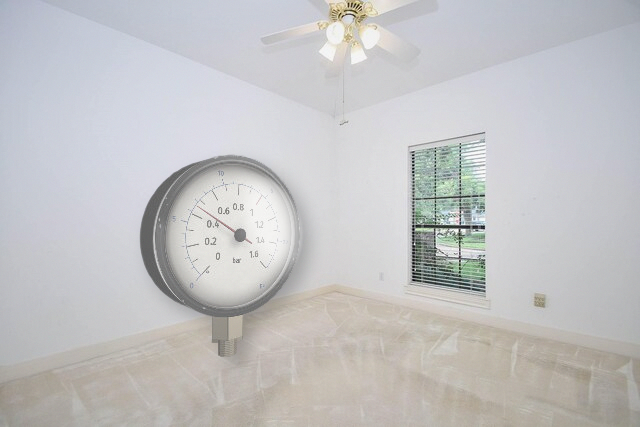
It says 0.45 bar
